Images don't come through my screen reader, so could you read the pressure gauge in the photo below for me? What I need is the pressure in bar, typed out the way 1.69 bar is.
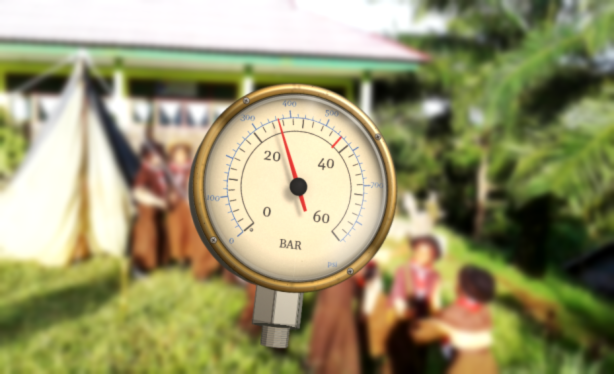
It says 25 bar
